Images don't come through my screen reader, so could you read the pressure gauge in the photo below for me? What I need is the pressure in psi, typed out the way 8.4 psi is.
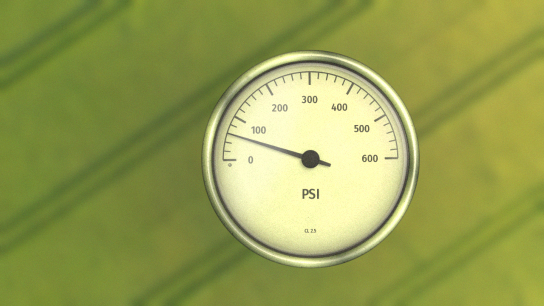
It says 60 psi
